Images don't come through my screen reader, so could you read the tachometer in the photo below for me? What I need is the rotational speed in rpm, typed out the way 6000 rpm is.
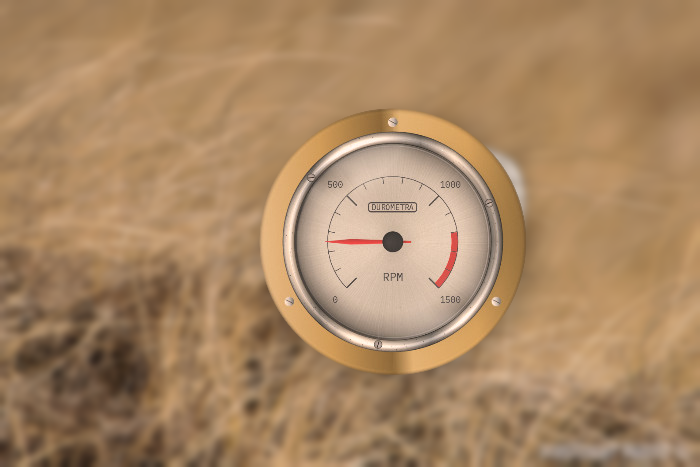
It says 250 rpm
